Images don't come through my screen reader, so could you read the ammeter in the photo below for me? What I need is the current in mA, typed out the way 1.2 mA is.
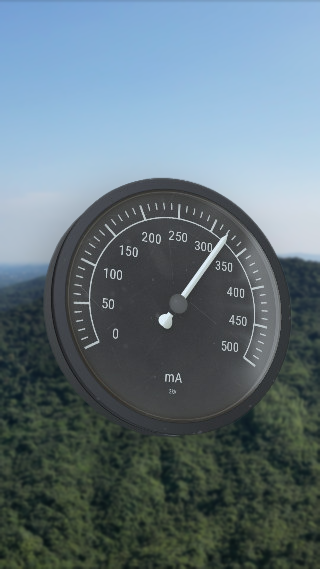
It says 320 mA
